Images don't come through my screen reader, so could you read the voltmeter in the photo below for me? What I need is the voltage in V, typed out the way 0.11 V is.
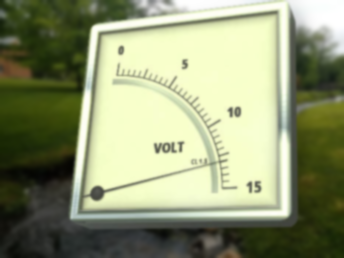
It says 13 V
